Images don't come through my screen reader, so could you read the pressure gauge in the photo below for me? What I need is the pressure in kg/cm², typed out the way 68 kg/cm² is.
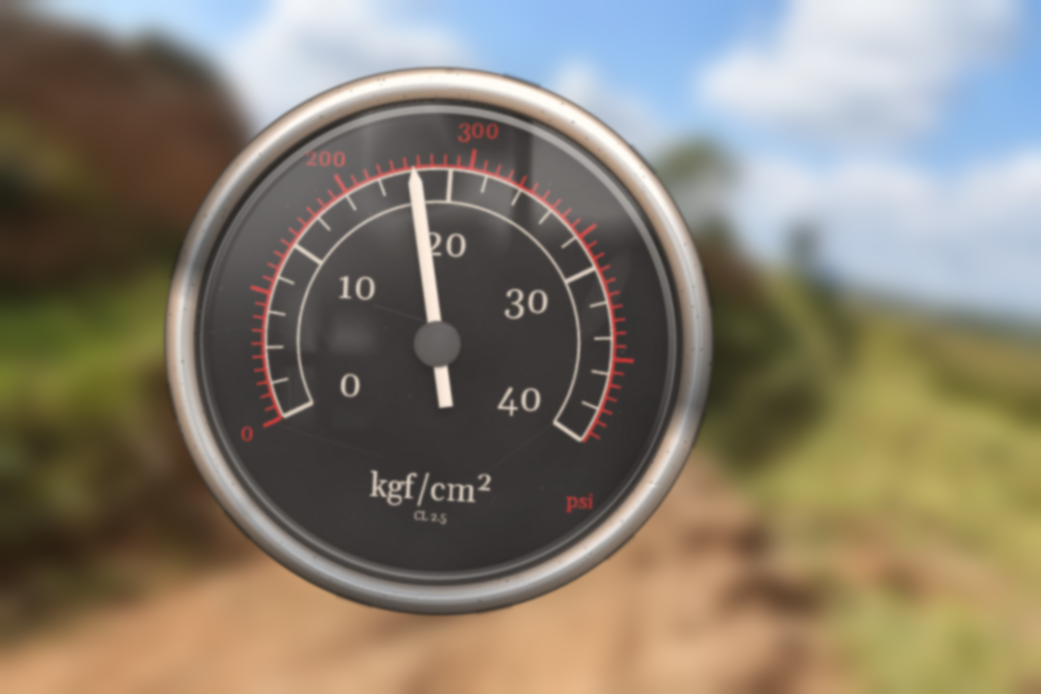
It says 18 kg/cm²
